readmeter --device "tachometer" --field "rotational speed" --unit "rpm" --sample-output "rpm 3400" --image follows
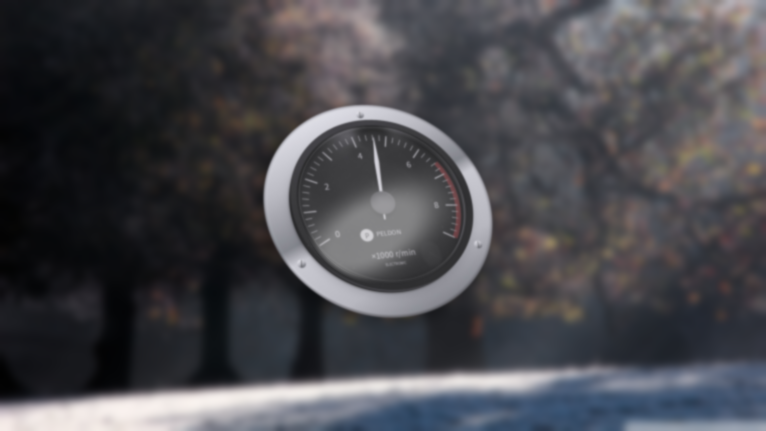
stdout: rpm 4600
